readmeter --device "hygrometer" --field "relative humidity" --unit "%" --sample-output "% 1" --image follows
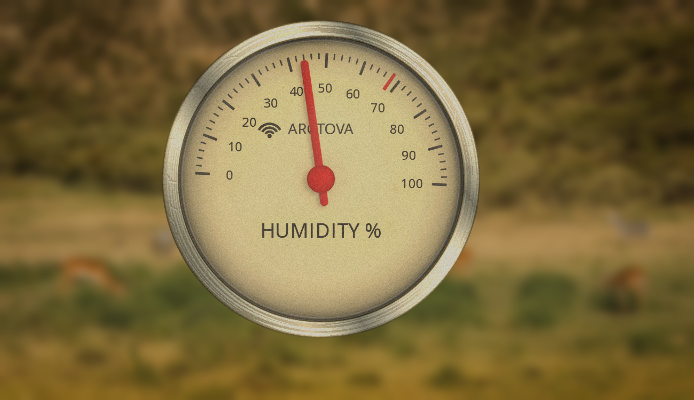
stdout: % 44
